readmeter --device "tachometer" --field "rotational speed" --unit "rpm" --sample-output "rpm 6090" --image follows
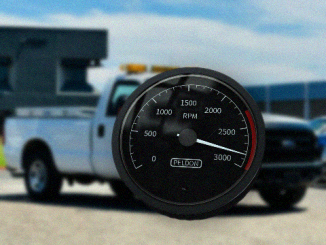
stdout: rpm 2850
